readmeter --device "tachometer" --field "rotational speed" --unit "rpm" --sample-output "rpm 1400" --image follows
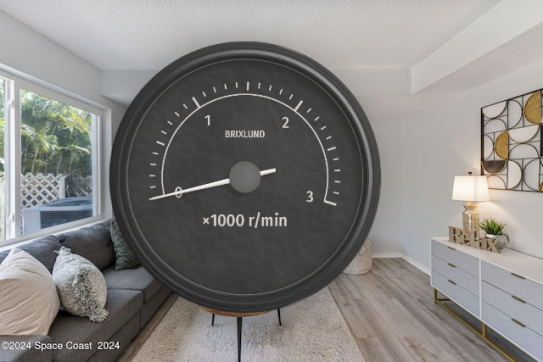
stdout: rpm 0
